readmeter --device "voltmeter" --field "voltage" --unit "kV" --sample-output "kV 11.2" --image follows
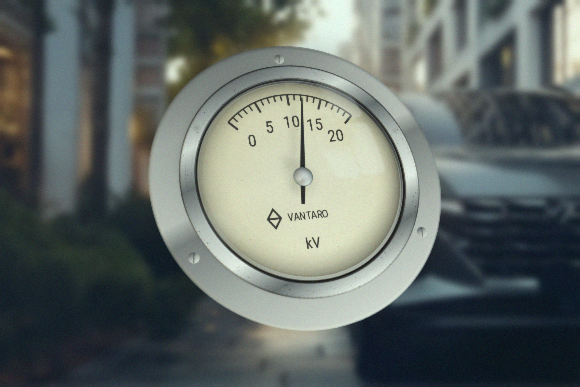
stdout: kV 12
